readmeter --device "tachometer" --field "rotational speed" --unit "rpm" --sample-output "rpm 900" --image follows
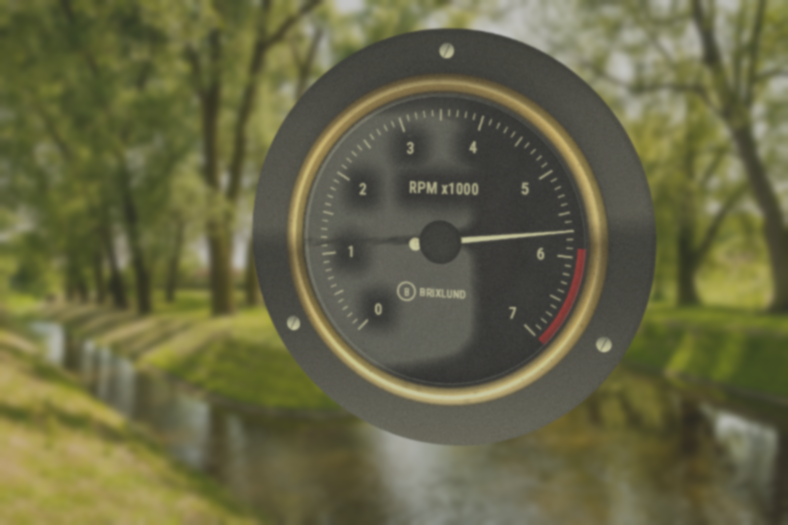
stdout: rpm 5700
